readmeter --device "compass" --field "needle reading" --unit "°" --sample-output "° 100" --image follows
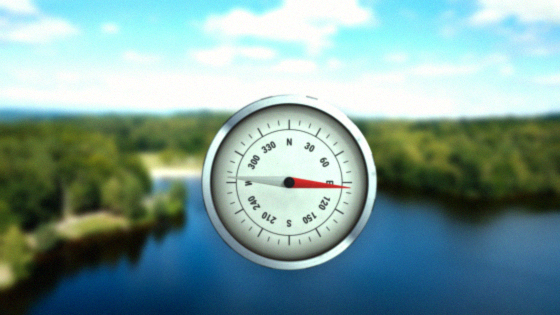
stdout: ° 95
